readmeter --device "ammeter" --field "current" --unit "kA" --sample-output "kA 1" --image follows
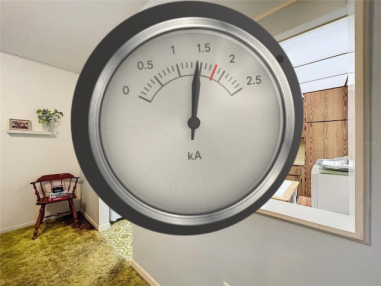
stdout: kA 1.4
